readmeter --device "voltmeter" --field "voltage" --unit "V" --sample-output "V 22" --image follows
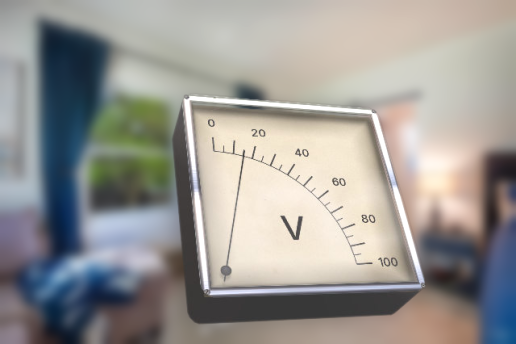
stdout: V 15
